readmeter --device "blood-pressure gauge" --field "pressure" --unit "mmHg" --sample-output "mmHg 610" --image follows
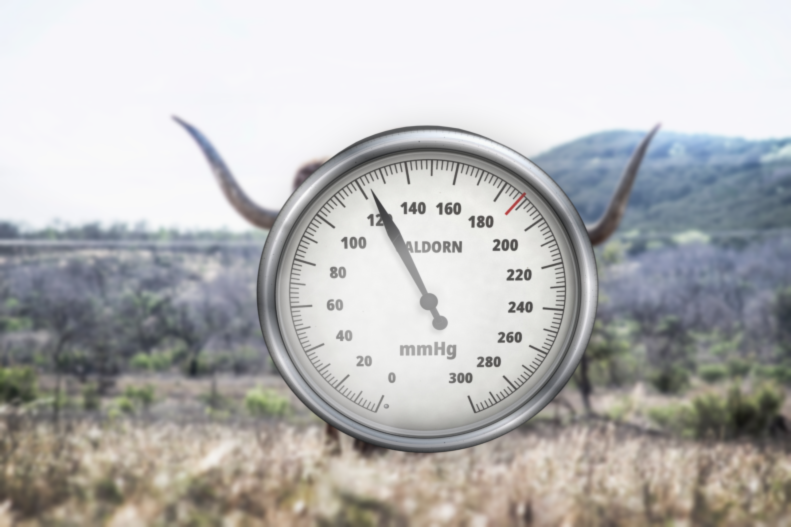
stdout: mmHg 124
